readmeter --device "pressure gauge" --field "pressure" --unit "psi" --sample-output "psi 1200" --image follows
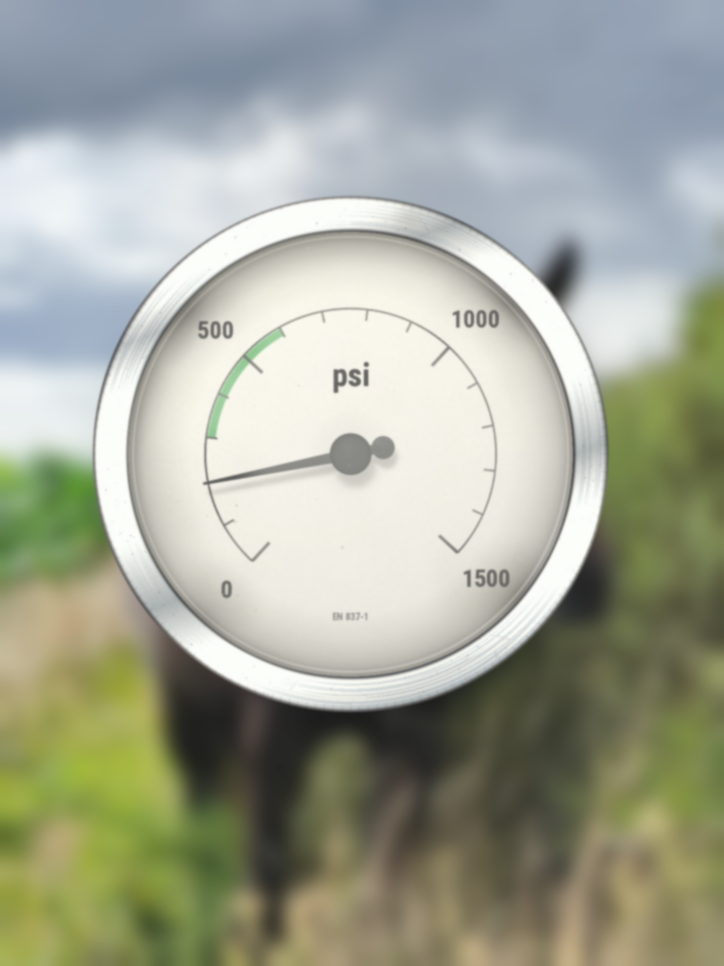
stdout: psi 200
